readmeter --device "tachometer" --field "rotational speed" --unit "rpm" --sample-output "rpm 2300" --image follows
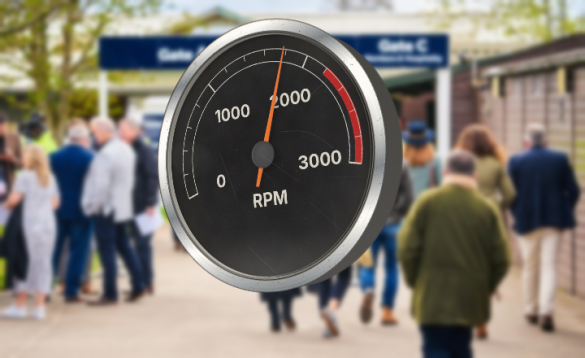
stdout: rpm 1800
